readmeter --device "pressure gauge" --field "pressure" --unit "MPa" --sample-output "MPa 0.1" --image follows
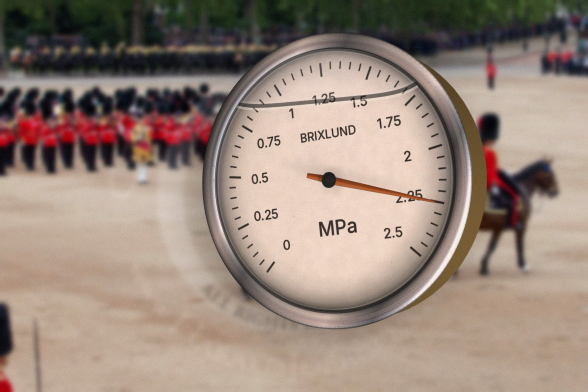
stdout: MPa 2.25
